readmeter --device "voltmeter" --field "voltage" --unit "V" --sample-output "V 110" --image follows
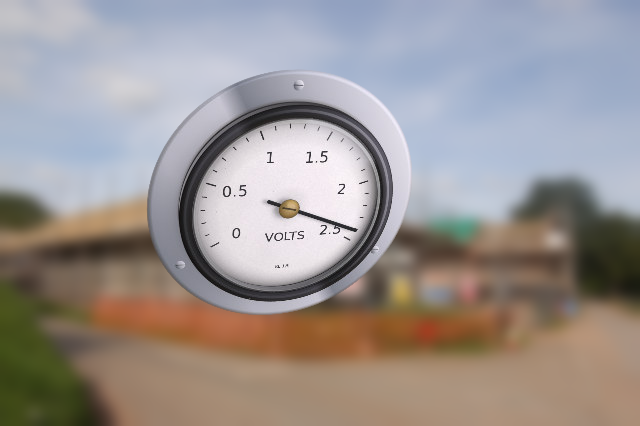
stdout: V 2.4
